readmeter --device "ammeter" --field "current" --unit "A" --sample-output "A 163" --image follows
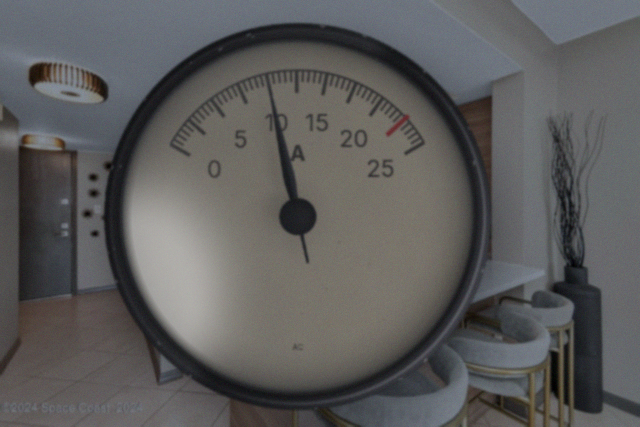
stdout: A 10
